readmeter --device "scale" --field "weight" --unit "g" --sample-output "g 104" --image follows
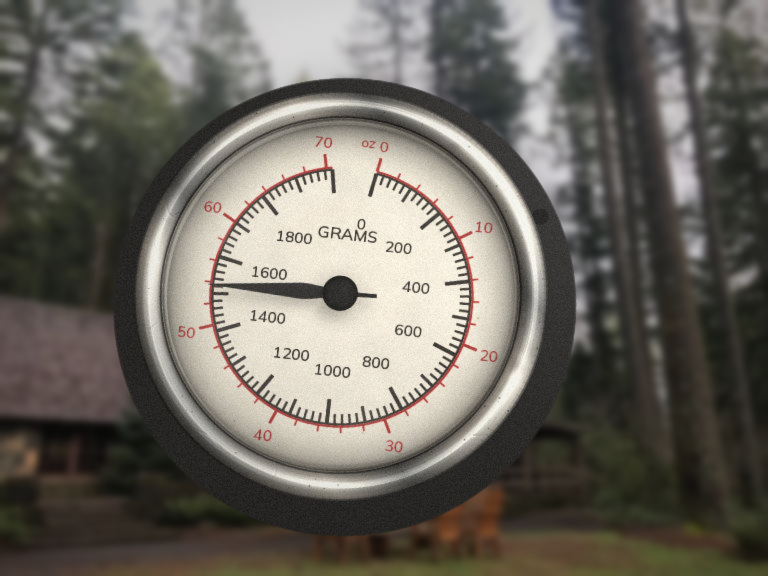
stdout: g 1520
